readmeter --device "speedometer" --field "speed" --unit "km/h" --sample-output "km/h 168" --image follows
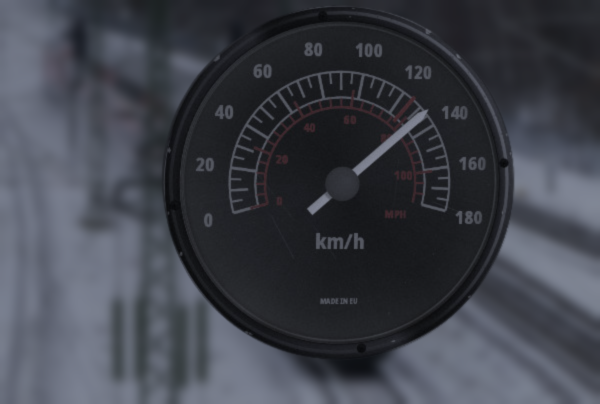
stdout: km/h 132.5
